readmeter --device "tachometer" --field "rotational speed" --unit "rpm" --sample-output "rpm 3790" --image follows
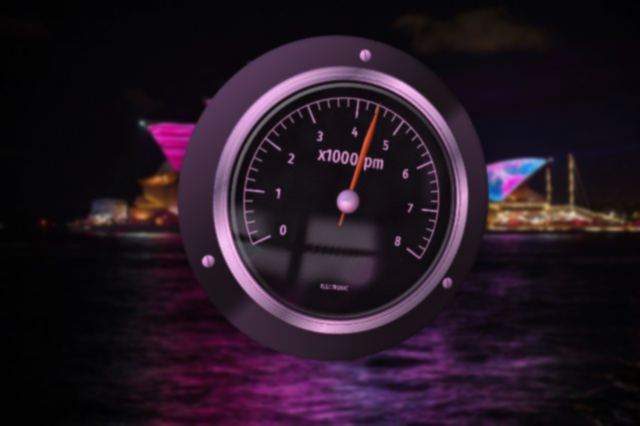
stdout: rpm 4400
